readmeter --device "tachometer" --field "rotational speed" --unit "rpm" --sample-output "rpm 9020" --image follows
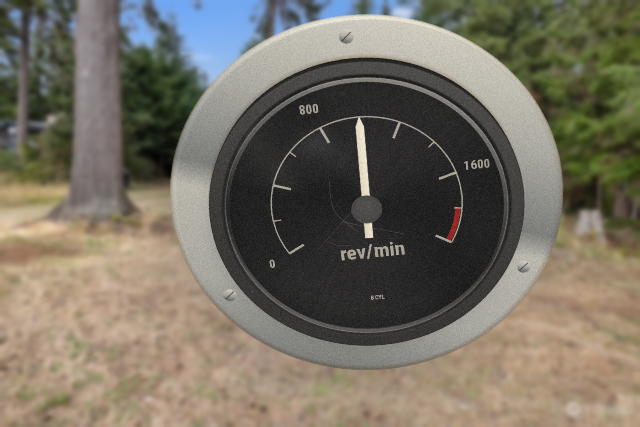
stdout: rpm 1000
